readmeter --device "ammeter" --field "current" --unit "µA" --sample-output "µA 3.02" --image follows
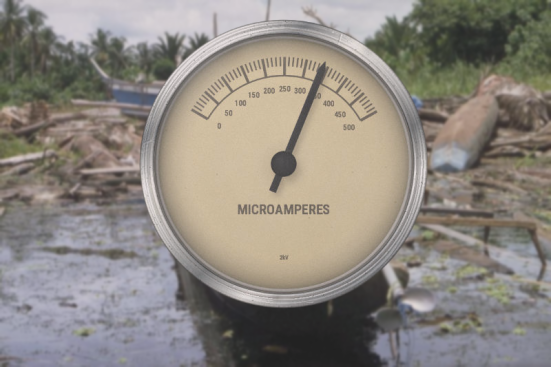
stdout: µA 340
